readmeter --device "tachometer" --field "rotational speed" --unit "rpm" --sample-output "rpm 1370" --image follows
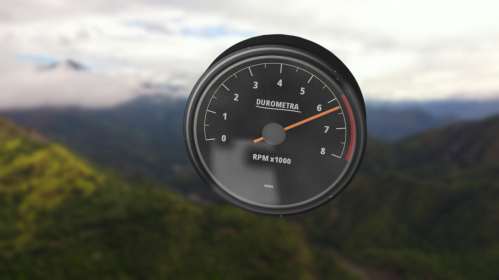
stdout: rpm 6250
